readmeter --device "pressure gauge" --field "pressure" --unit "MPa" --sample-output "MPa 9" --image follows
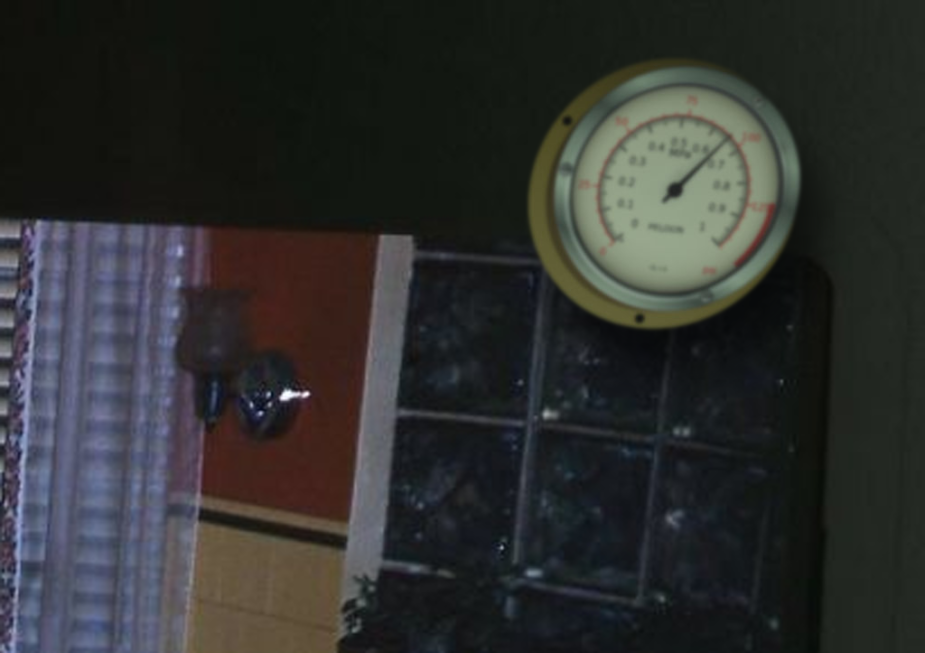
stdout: MPa 0.65
